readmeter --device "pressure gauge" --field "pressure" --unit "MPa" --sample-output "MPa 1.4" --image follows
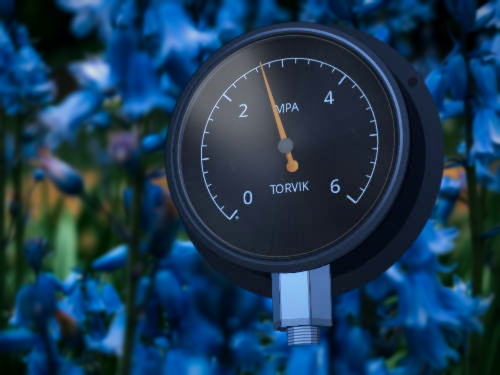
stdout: MPa 2.7
